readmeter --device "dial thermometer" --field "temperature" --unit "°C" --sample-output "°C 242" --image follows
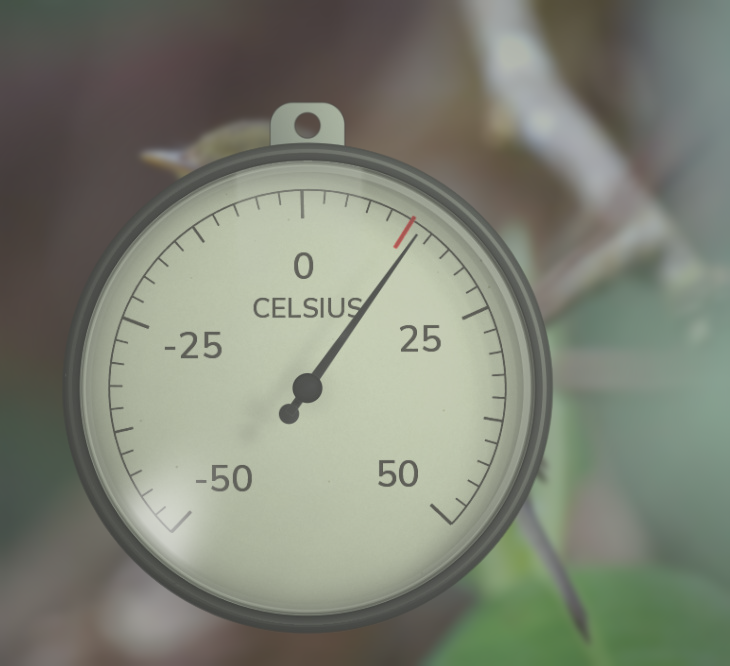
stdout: °C 13.75
